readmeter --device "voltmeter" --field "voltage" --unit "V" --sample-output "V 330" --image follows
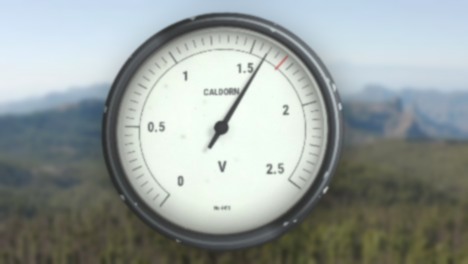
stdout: V 1.6
